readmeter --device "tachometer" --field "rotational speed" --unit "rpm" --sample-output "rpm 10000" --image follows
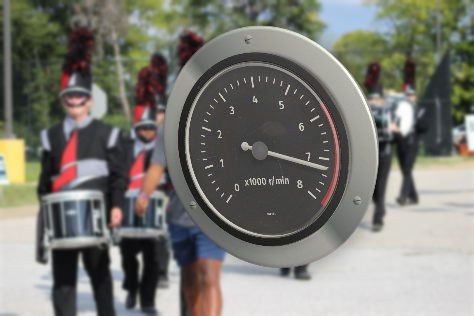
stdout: rpm 7200
